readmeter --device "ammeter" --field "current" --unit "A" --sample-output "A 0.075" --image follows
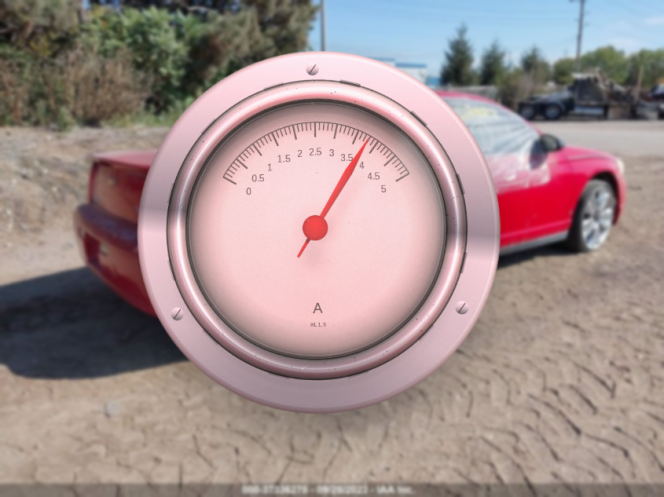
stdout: A 3.8
